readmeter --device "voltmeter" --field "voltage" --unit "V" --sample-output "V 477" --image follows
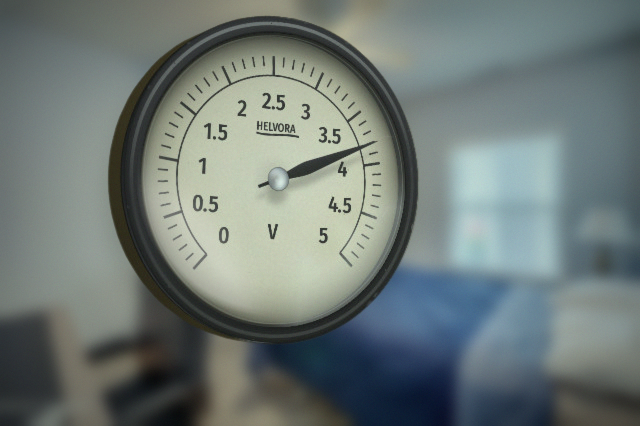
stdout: V 3.8
